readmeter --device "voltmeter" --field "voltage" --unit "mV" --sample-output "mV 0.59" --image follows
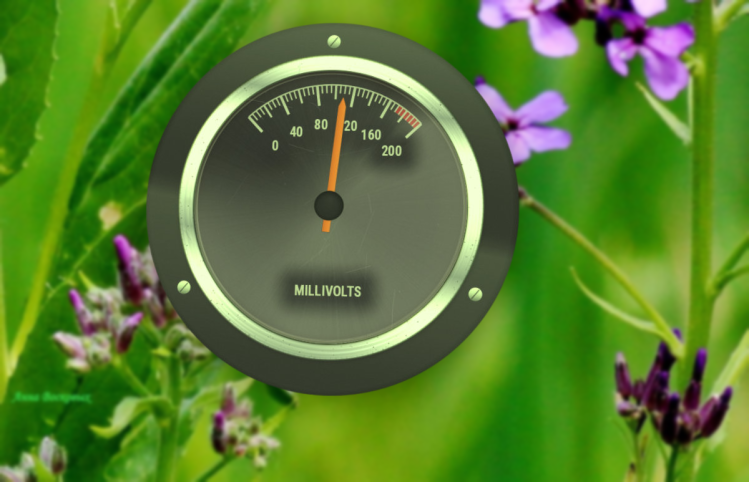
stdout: mV 110
